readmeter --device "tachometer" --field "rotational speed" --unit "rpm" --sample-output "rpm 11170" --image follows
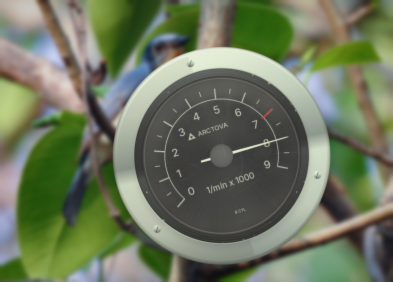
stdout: rpm 8000
